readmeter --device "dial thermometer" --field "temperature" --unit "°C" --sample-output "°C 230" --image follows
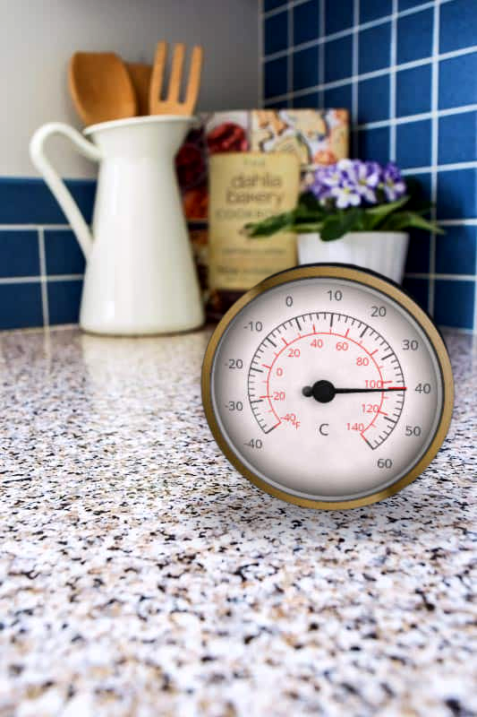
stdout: °C 40
